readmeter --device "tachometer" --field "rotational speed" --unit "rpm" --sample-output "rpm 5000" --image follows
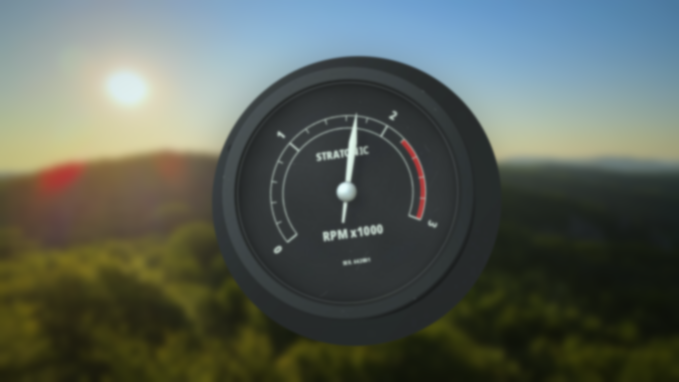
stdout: rpm 1700
